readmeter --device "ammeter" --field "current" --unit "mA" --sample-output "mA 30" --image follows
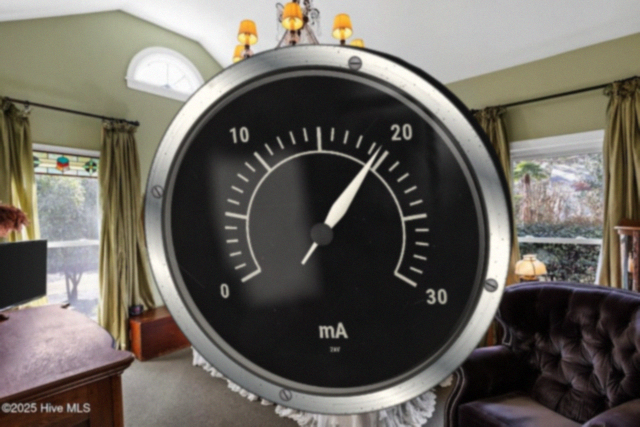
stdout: mA 19.5
